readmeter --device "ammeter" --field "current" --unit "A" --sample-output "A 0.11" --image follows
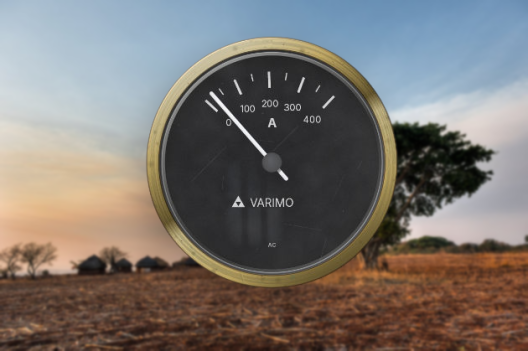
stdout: A 25
